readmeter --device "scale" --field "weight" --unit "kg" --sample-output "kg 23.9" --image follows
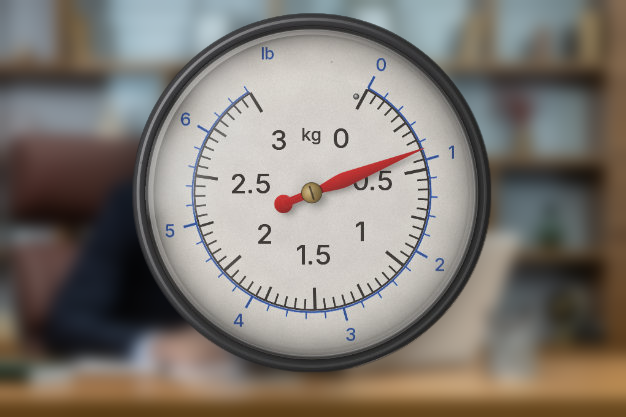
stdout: kg 0.4
